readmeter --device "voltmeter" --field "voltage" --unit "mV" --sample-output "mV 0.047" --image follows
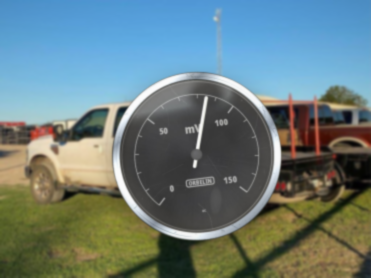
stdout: mV 85
